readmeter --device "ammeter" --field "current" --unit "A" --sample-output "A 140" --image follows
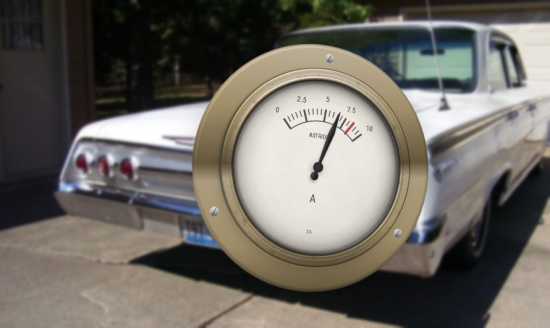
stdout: A 6.5
